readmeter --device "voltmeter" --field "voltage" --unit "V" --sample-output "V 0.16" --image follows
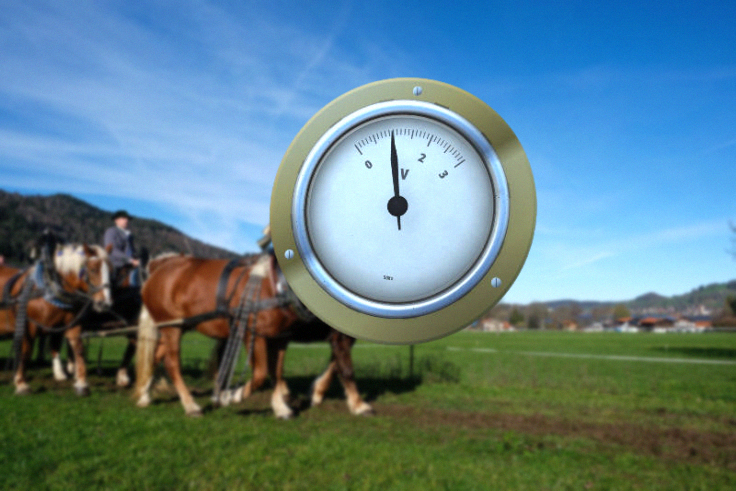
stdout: V 1
